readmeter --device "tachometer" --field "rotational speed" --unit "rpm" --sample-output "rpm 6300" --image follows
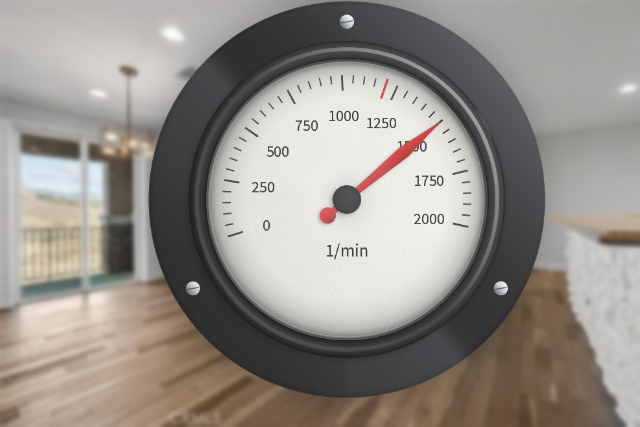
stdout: rpm 1500
